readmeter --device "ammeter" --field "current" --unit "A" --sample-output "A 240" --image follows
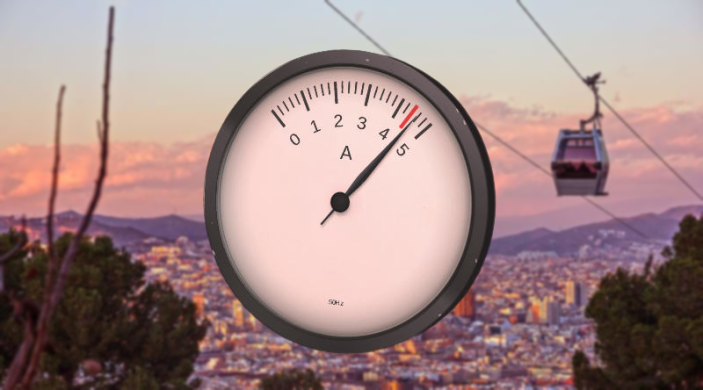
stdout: A 4.6
